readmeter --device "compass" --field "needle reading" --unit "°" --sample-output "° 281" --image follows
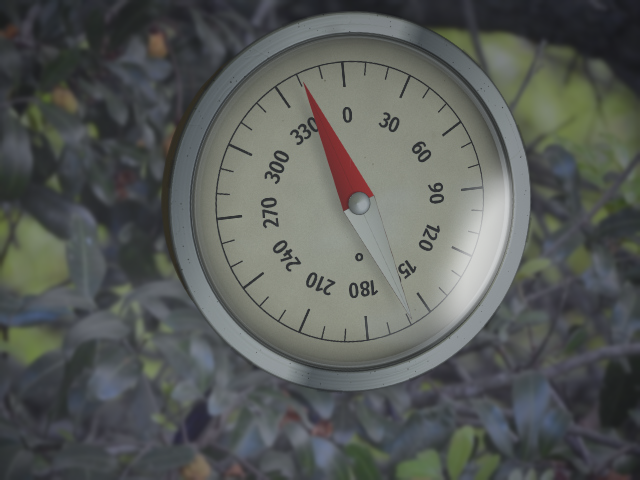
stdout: ° 340
